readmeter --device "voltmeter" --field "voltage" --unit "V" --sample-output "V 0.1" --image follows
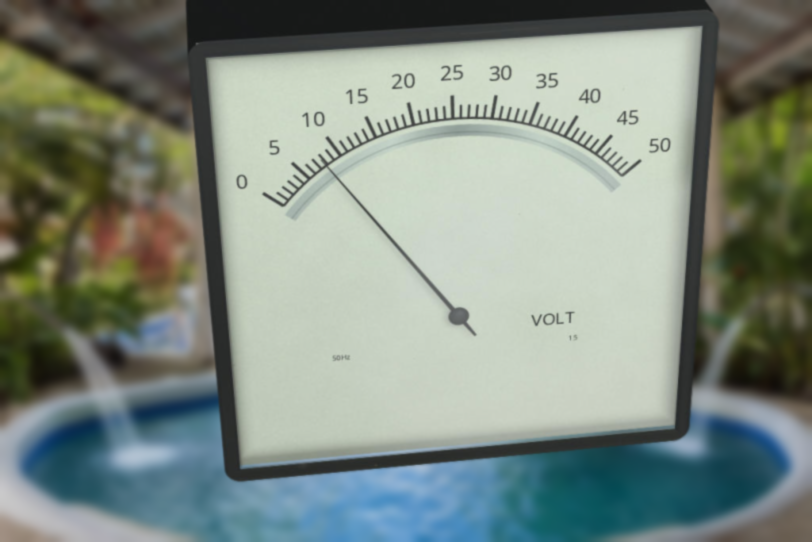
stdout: V 8
